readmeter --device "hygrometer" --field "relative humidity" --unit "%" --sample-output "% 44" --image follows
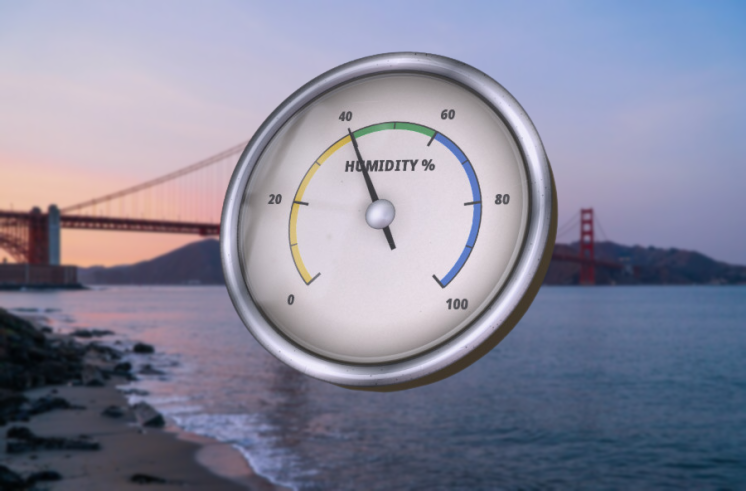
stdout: % 40
